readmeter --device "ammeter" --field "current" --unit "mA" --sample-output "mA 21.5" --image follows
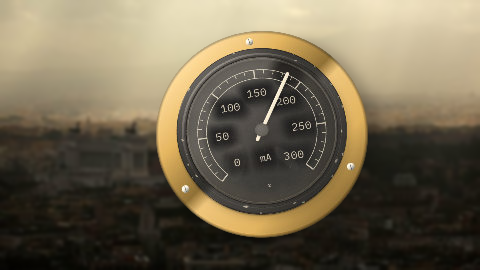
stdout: mA 185
